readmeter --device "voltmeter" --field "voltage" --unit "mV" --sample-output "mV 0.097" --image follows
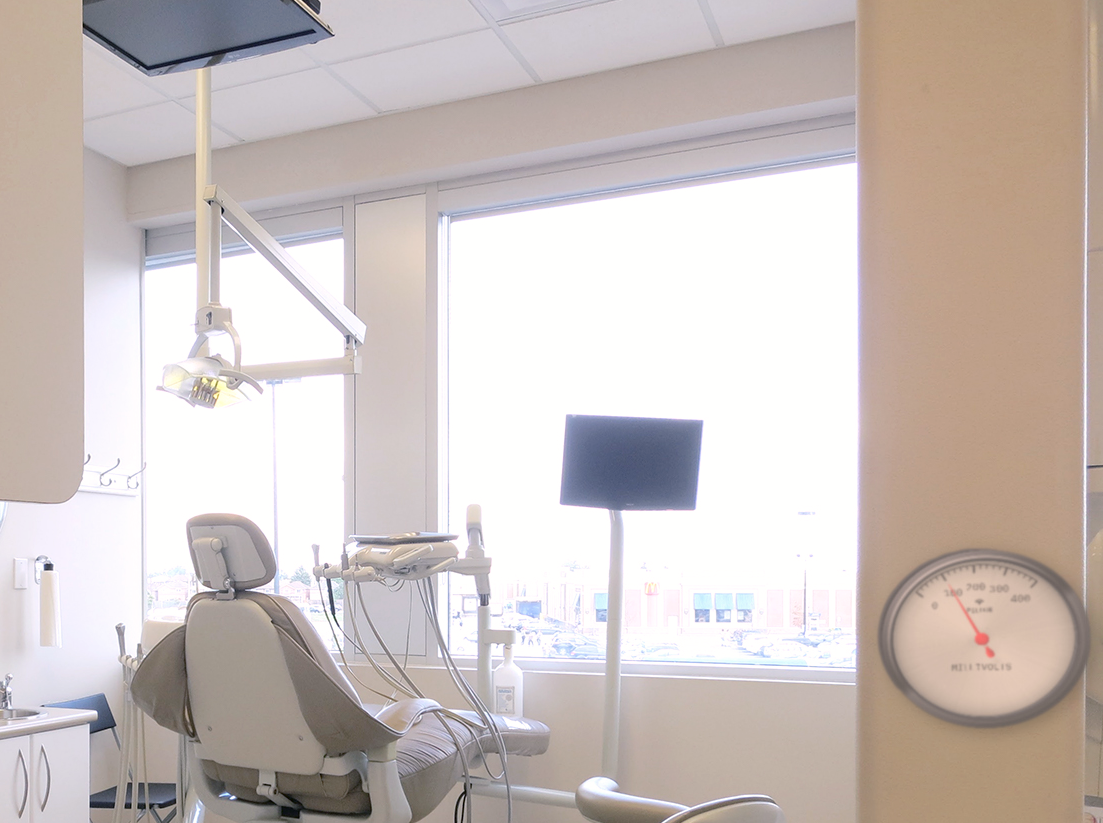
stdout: mV 100
